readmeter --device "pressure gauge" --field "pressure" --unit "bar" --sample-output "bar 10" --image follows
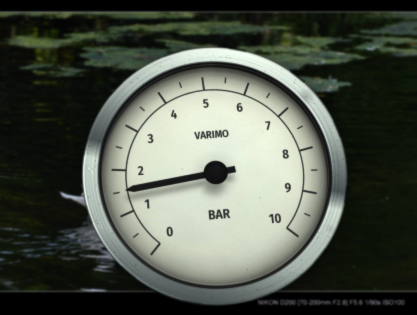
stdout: bar 1.5
